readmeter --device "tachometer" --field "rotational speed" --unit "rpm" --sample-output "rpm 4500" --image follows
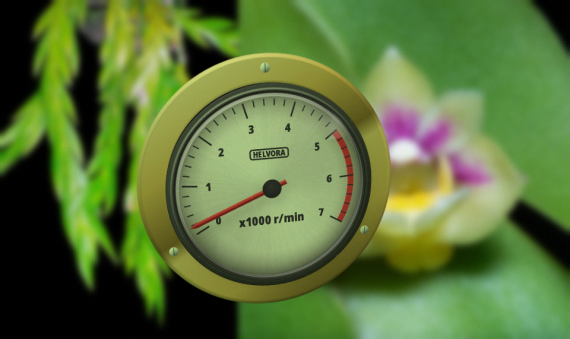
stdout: rpm 200
